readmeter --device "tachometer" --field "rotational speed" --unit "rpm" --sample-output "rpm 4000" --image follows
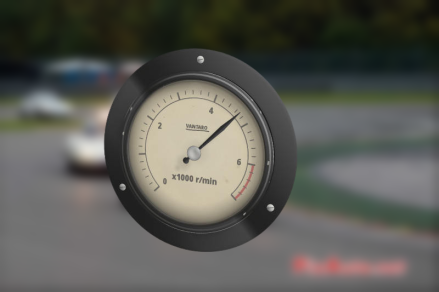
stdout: rpm 4700
